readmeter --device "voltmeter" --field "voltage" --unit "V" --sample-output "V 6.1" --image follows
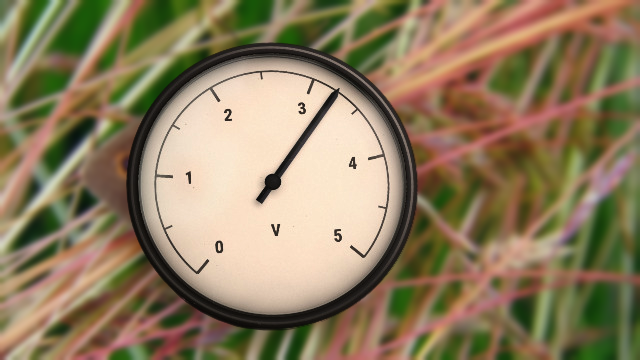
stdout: V 3.25
